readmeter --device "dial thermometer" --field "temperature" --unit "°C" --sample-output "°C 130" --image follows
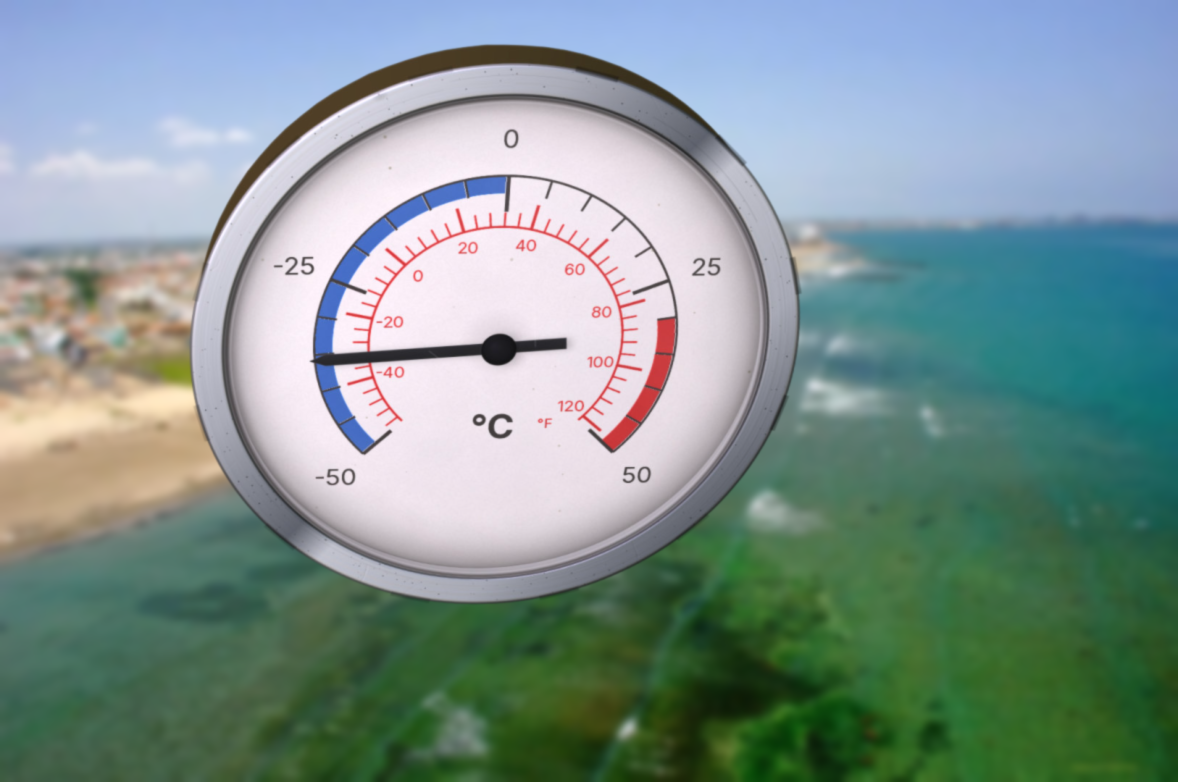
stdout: °C -35
